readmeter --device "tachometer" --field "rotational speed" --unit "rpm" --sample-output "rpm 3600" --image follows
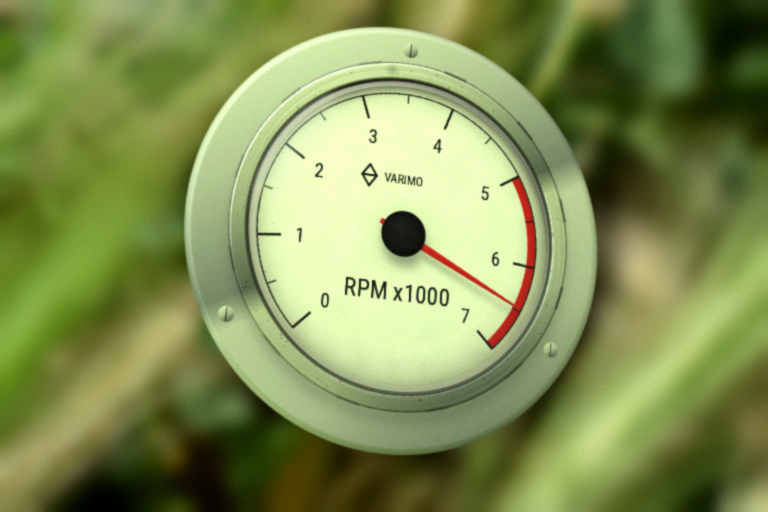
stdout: rpm 6500
